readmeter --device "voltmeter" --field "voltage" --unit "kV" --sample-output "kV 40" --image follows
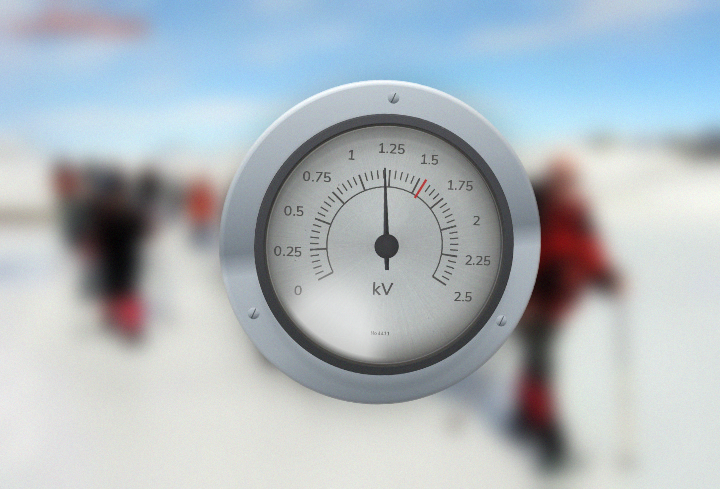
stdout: kV 1.2
